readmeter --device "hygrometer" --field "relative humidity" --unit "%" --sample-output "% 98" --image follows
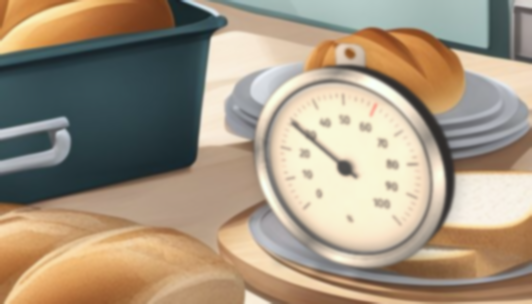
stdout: % 30
